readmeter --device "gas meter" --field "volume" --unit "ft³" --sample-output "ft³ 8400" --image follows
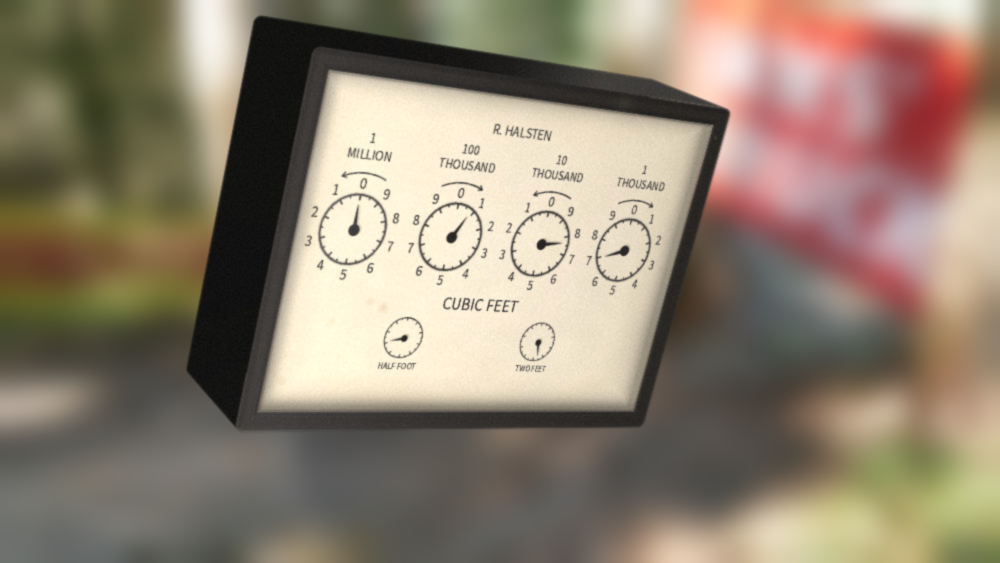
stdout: ft³ 7700
